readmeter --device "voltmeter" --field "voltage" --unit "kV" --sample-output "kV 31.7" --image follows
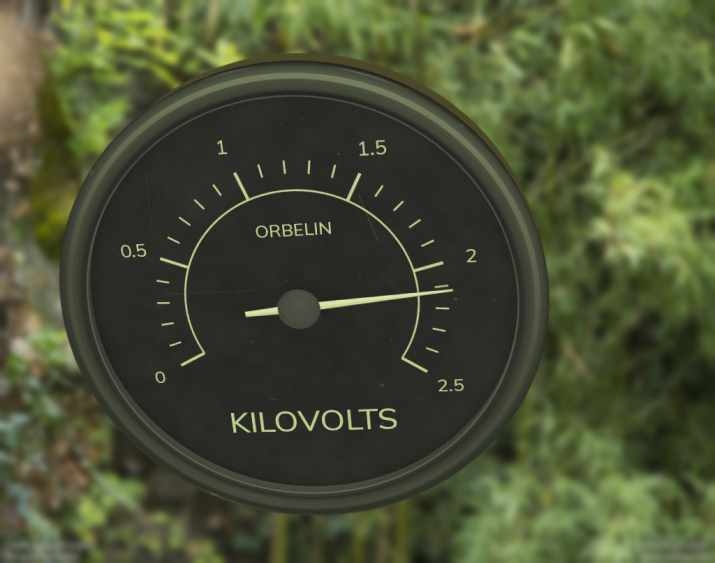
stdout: kV 2.1
